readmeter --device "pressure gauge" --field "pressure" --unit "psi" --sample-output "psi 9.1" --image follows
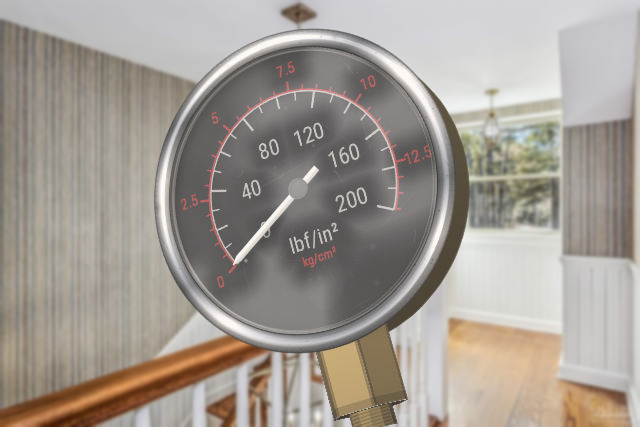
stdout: psi 0
